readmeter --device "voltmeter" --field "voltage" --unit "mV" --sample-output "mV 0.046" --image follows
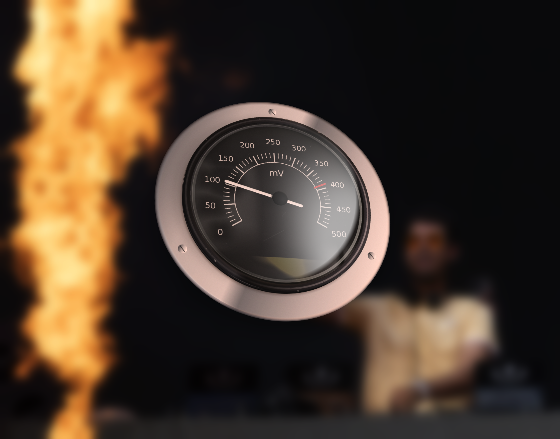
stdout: mV 100
